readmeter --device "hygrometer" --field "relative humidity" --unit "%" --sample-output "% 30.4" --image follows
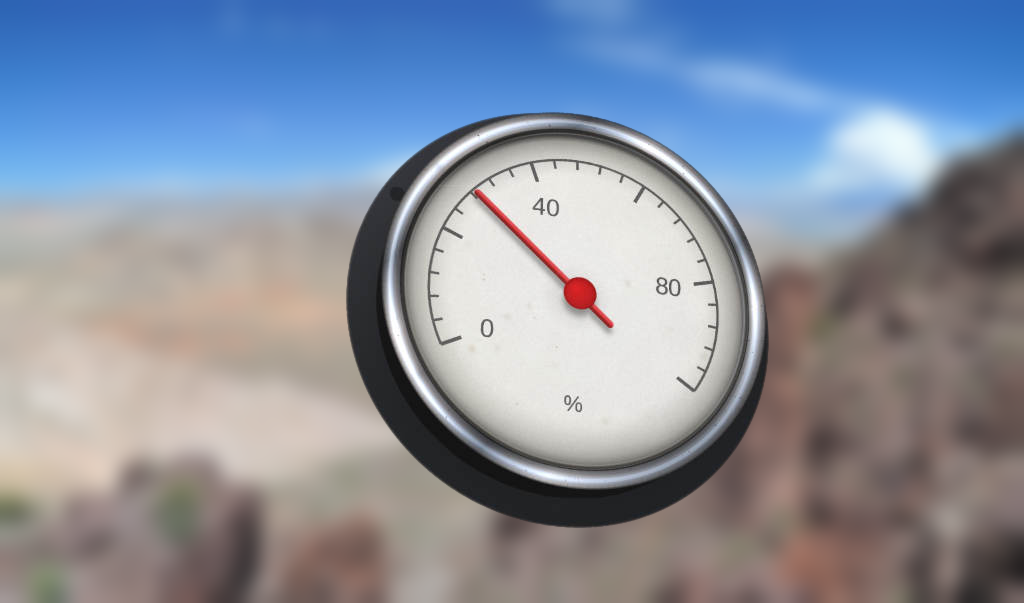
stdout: % 28
